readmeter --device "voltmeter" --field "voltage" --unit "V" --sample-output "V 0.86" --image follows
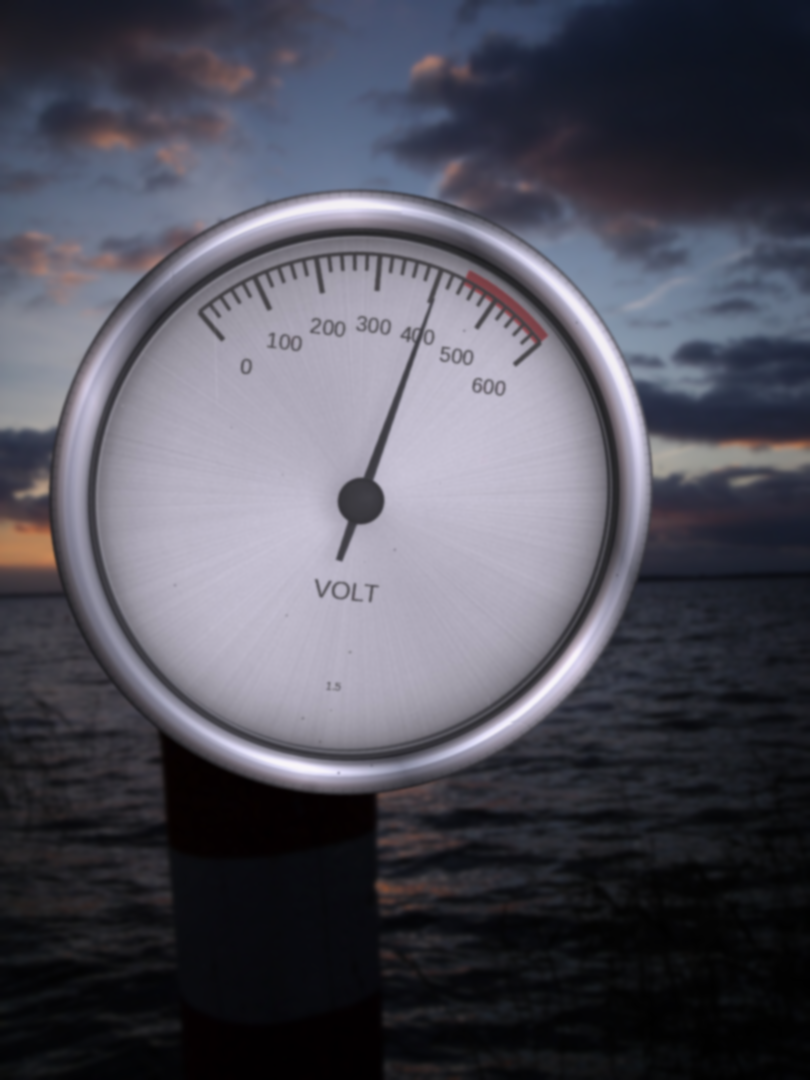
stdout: V 400
